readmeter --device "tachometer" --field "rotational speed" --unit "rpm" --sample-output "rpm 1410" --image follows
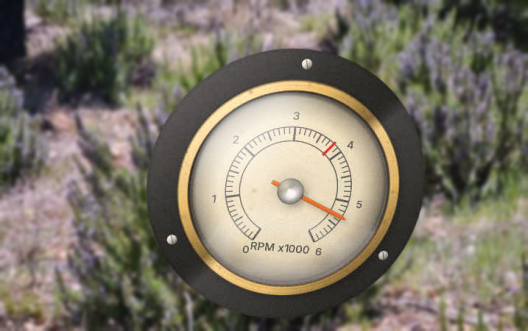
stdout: rpm 5300
